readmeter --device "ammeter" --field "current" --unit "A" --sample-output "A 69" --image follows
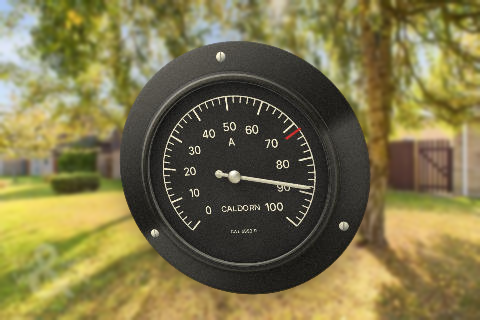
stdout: A 88
